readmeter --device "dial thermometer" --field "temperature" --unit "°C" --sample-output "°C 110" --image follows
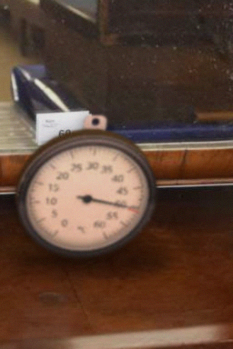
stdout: °C 50
